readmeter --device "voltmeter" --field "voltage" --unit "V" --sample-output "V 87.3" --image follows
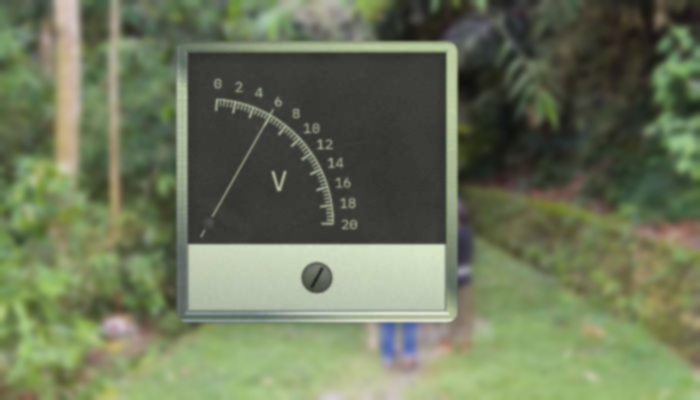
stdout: V 6
